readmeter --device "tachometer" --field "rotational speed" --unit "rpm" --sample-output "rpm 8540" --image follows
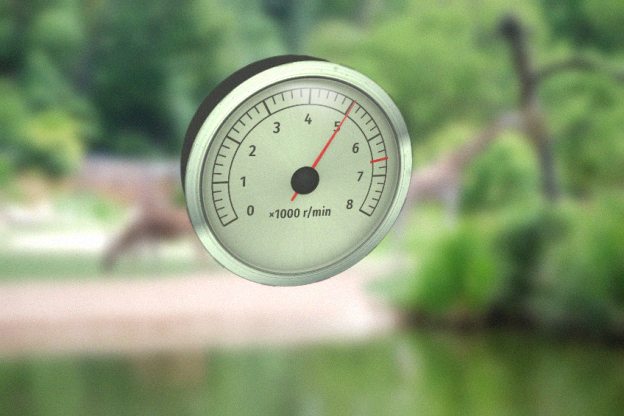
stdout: rpm 5000
